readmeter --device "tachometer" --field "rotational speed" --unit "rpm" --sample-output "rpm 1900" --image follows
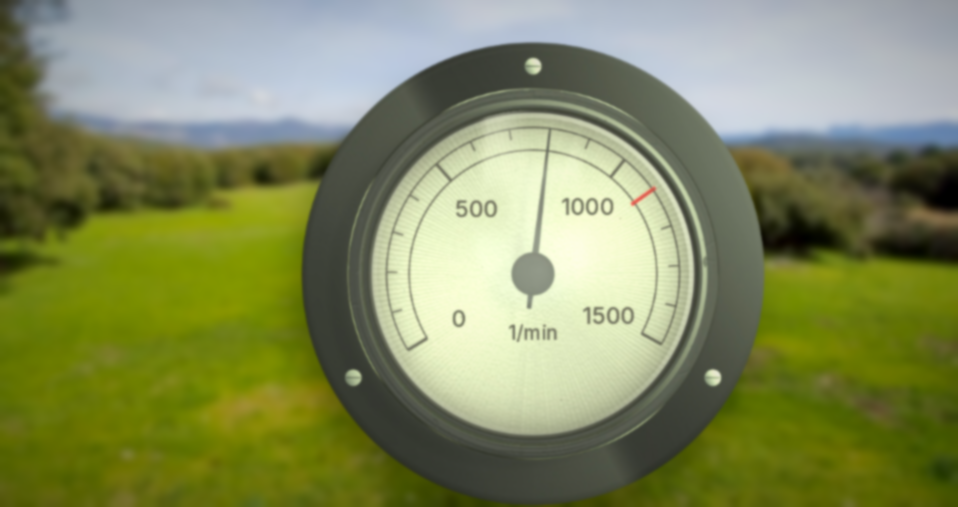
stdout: rpm 800
